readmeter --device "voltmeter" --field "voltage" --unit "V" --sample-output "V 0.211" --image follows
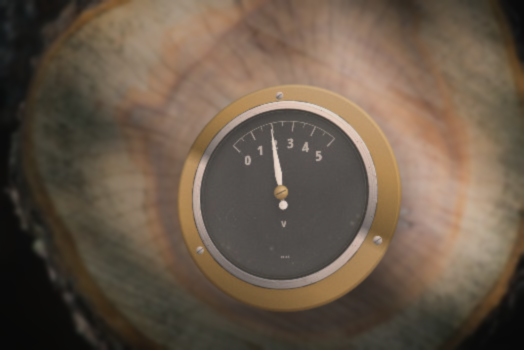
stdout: V 2
